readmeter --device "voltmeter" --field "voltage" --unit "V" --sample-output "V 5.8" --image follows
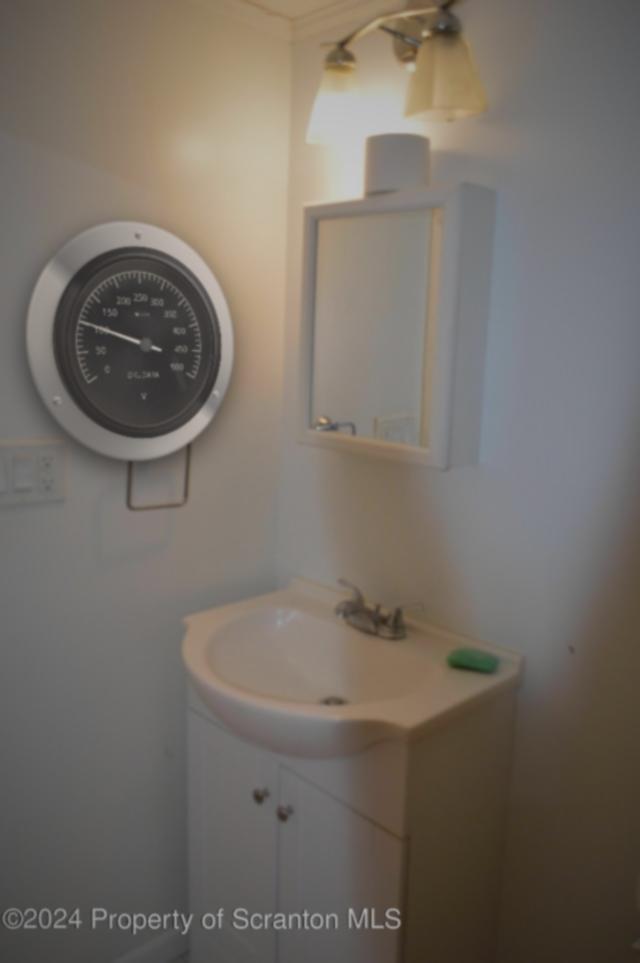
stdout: V 100
